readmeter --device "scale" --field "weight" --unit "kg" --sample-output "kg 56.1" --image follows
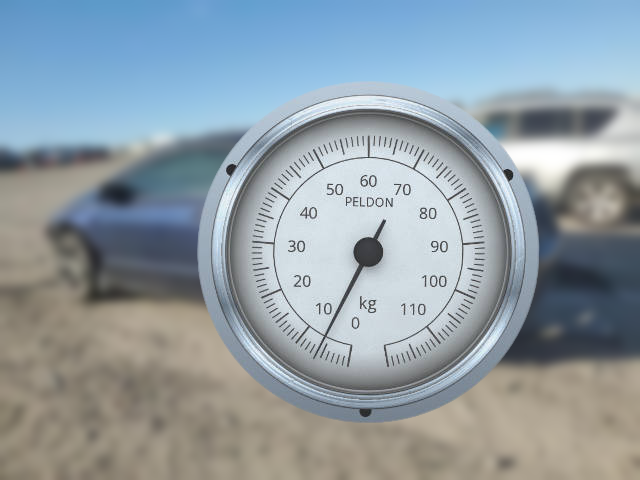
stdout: kg 6
